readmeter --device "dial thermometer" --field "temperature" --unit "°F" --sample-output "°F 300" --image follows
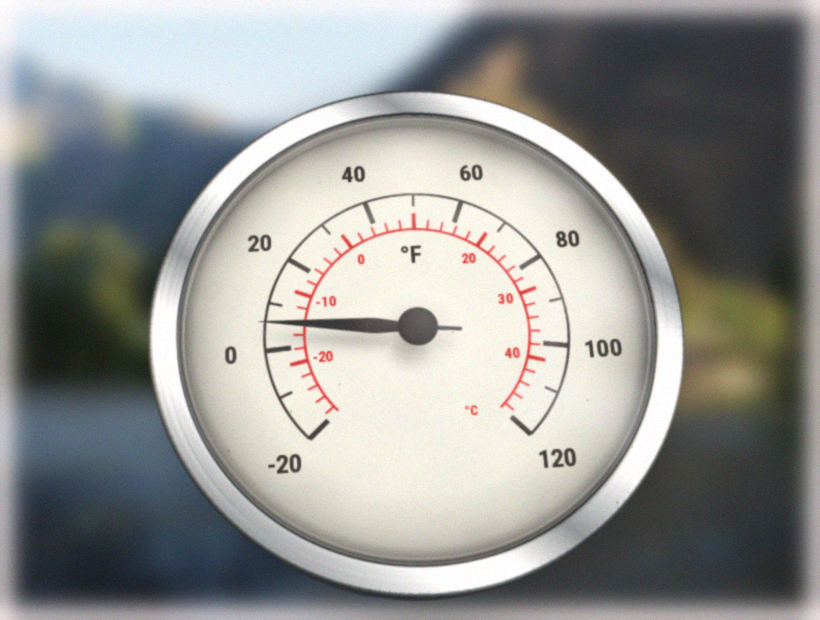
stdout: °F 5
